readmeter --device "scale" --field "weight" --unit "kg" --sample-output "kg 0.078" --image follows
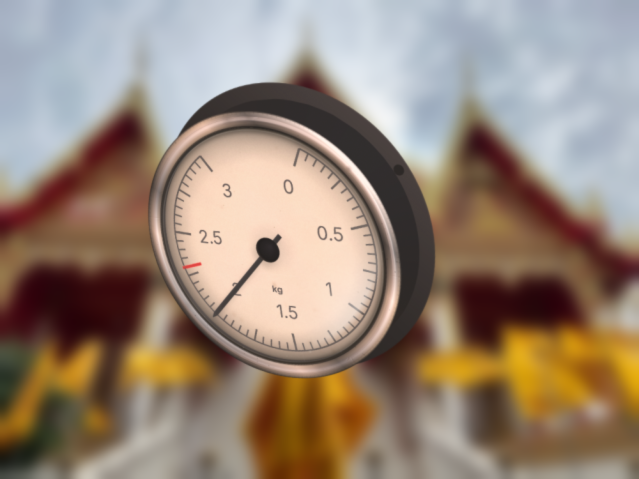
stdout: kg 2
